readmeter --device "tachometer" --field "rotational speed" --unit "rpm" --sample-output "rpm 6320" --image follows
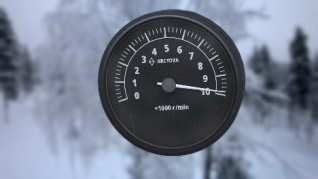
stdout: rpm 9800
